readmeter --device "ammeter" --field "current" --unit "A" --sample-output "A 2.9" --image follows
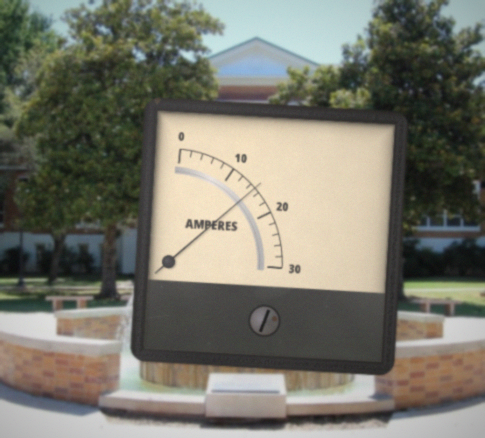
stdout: A 15
